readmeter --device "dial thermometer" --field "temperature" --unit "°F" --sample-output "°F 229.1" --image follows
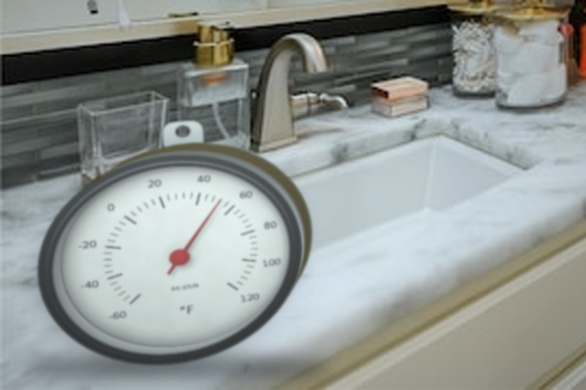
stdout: °F 52
